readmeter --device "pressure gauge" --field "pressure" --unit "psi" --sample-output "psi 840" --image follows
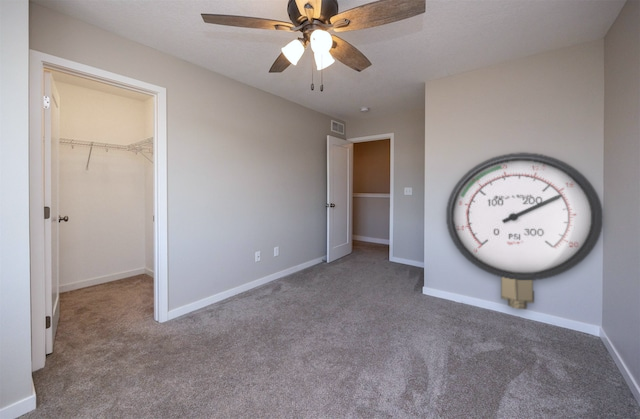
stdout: psi 220
